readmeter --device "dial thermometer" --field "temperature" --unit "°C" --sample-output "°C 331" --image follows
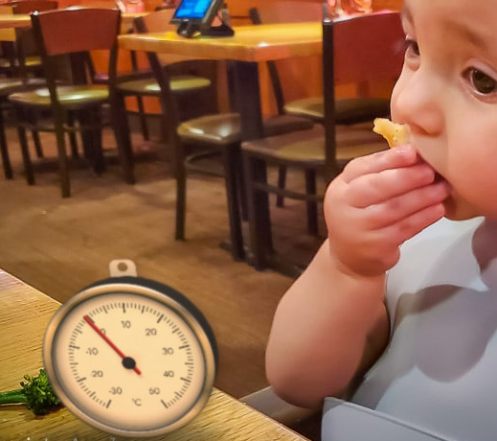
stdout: °C 0
